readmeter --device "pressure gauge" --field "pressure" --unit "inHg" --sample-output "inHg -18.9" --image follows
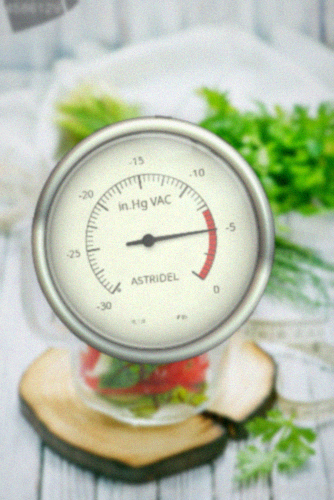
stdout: inHg -5
